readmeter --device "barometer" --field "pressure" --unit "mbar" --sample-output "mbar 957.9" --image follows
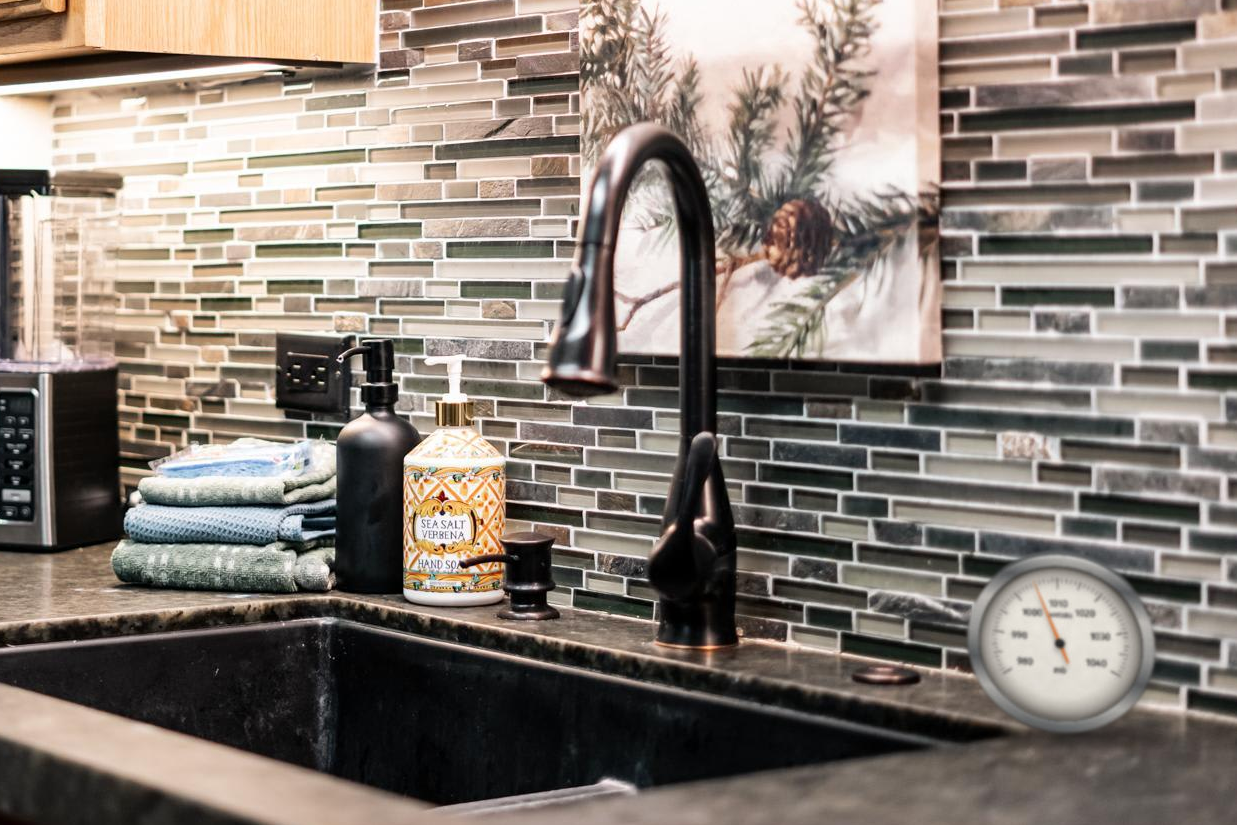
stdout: mbar 1005
